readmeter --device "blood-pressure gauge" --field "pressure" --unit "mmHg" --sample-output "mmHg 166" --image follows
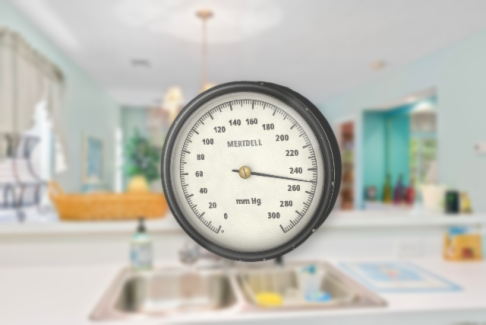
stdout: mmHg 250
